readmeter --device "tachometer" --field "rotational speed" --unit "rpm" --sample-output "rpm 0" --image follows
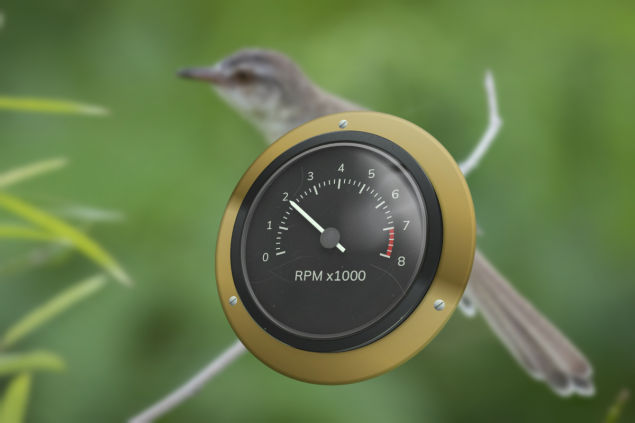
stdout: rpm 2000
